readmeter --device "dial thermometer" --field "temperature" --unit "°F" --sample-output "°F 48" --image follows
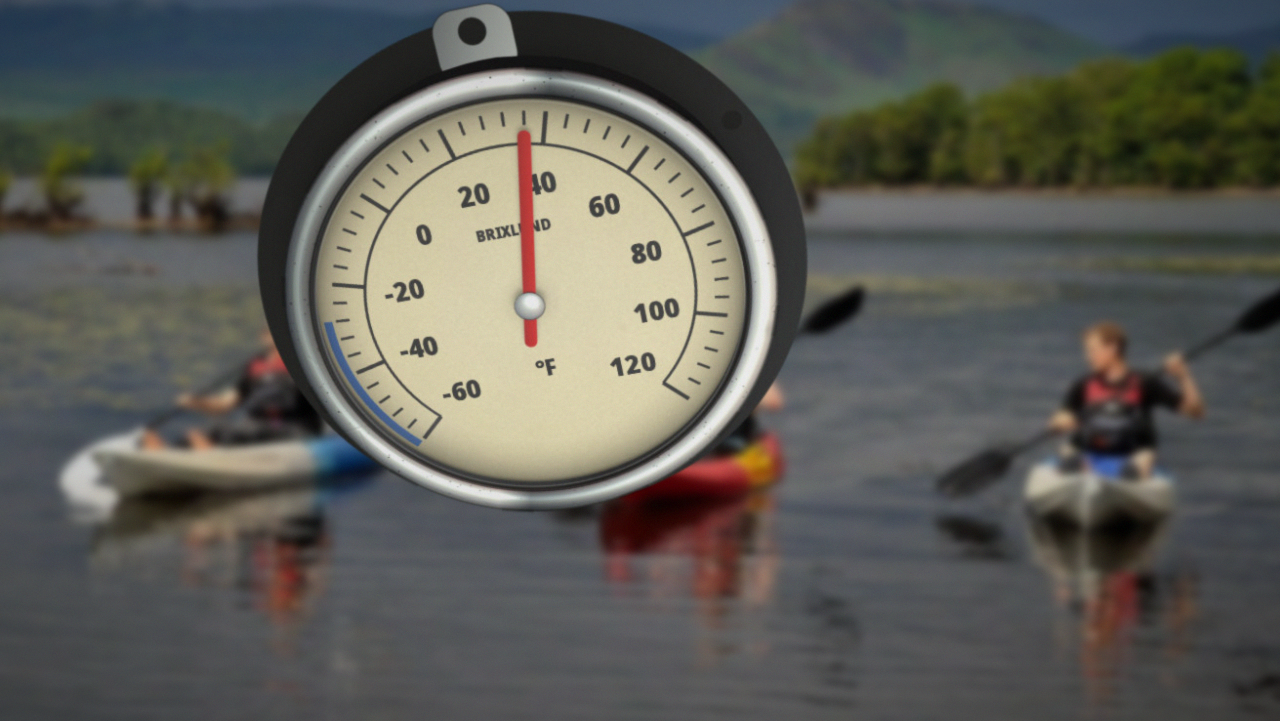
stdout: °F 36
